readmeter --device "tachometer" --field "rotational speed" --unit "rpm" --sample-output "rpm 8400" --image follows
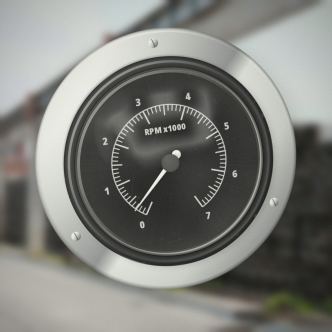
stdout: rpm 300
